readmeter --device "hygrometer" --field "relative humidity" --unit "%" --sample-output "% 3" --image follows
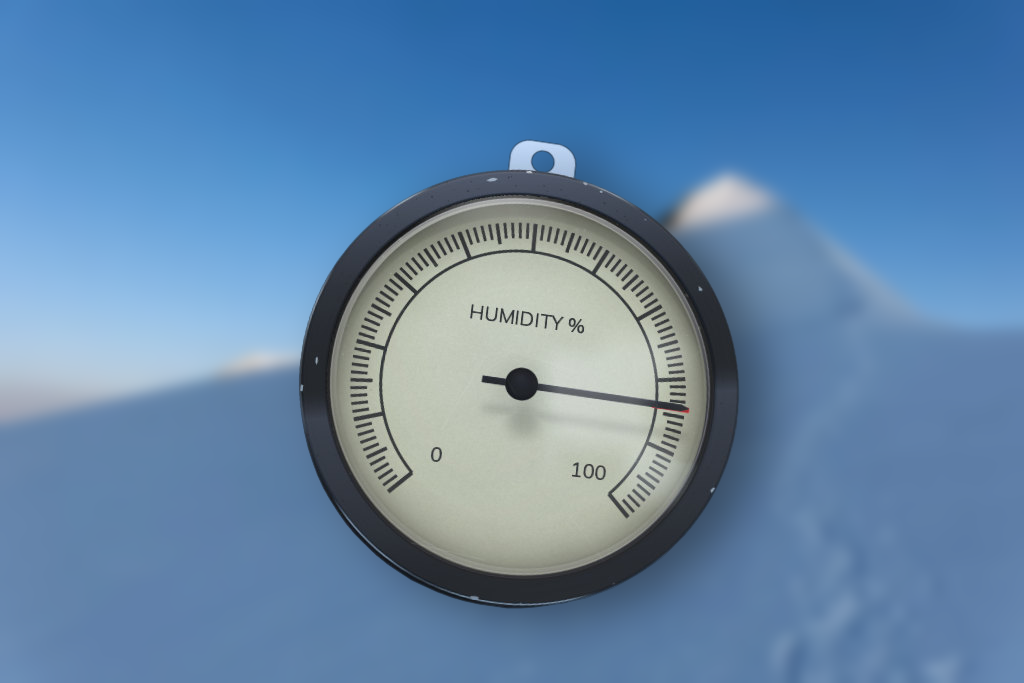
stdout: % 84
